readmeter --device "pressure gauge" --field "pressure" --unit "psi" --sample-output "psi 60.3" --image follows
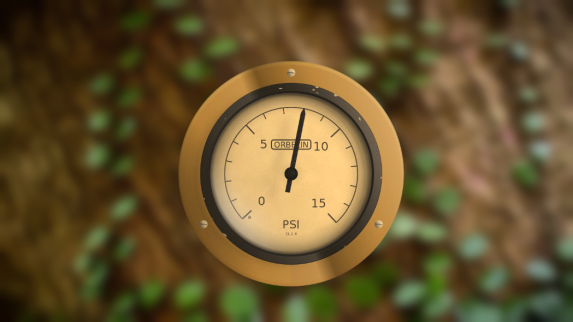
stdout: psi 8
